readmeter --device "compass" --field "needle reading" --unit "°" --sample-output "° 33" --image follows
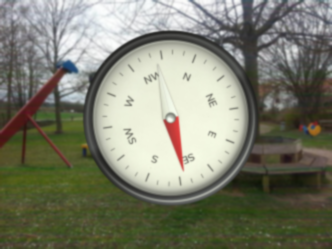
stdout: ° 145
